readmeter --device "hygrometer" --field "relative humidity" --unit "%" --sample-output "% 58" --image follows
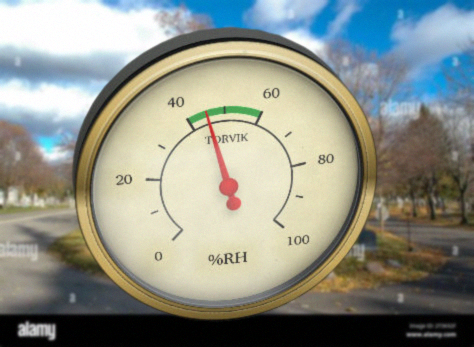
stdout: % 45
